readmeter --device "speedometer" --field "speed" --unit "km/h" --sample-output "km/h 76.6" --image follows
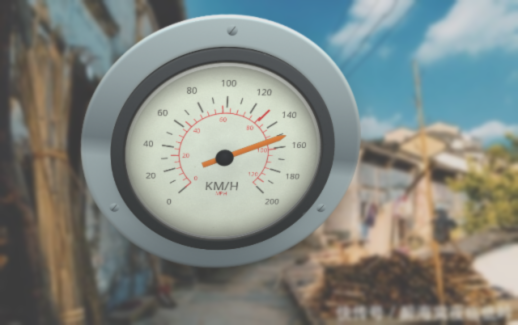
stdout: km/h 150
